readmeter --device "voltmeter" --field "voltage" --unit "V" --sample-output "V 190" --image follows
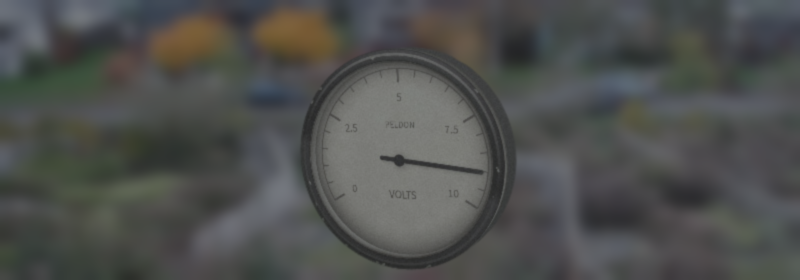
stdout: V 9
